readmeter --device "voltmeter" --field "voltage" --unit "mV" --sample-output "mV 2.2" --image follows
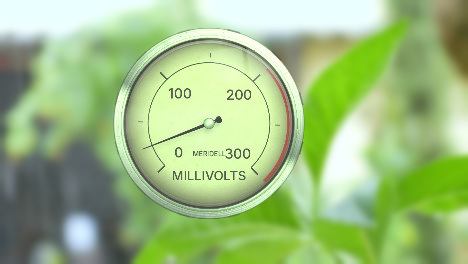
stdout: mV 25
